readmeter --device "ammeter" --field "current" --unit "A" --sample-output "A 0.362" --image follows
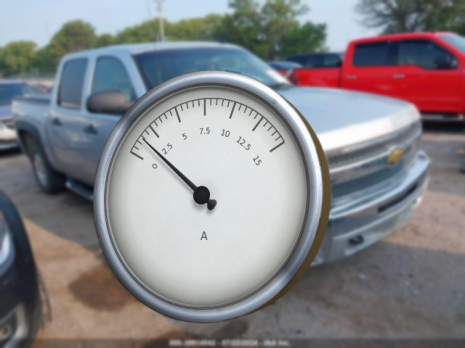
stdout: A 1.5
